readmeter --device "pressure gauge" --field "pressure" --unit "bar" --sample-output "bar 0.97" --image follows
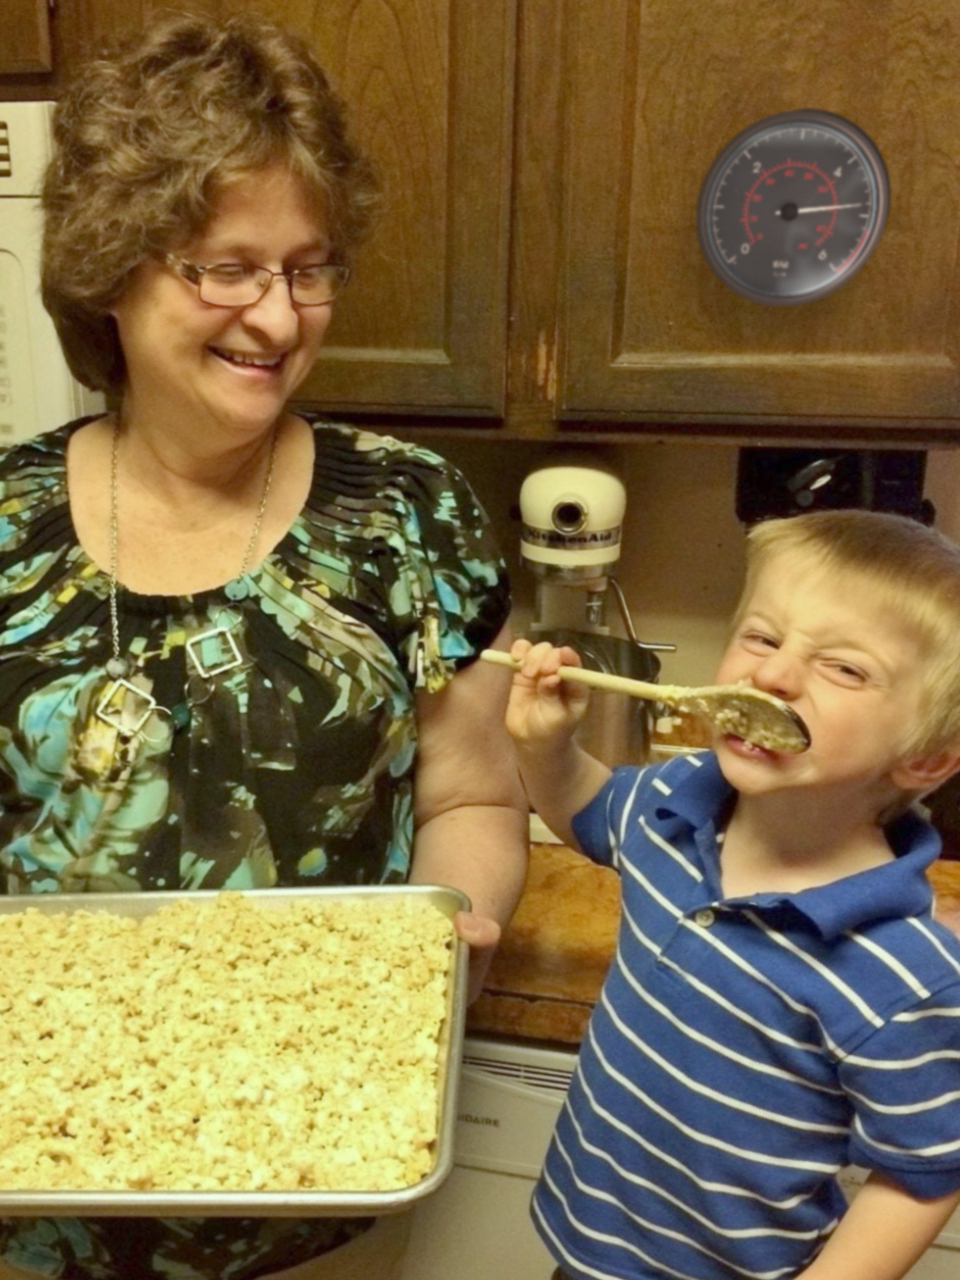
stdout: bar 4.8
